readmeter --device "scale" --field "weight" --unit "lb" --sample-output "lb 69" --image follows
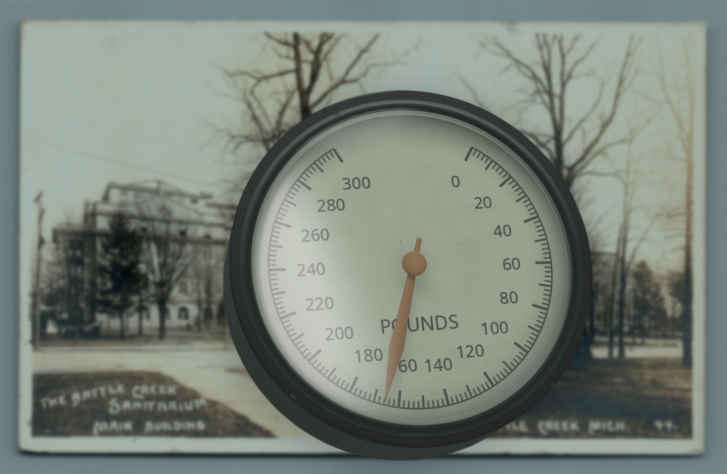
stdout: lb 166
